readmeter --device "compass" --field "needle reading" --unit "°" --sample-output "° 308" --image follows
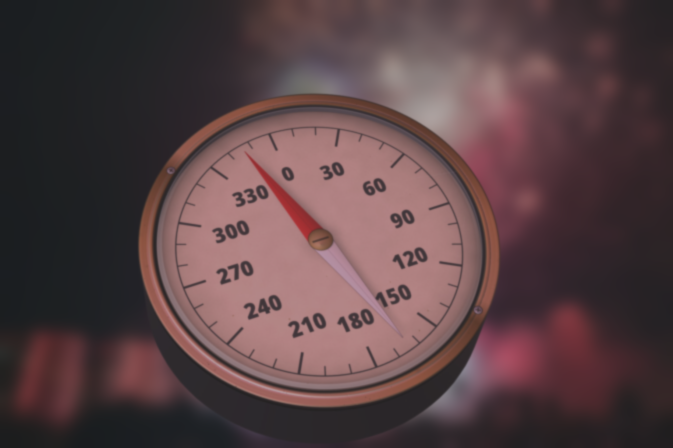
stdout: ° 345
